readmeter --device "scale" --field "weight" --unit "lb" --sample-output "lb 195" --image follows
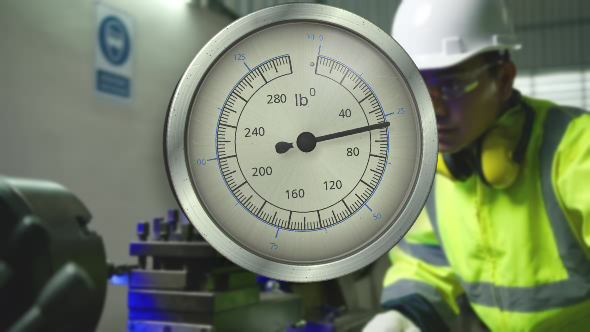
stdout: lb 60
